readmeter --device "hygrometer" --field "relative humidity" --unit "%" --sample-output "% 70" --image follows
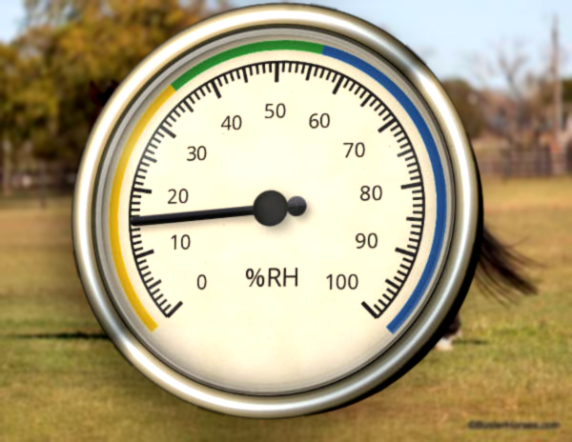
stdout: % 15
